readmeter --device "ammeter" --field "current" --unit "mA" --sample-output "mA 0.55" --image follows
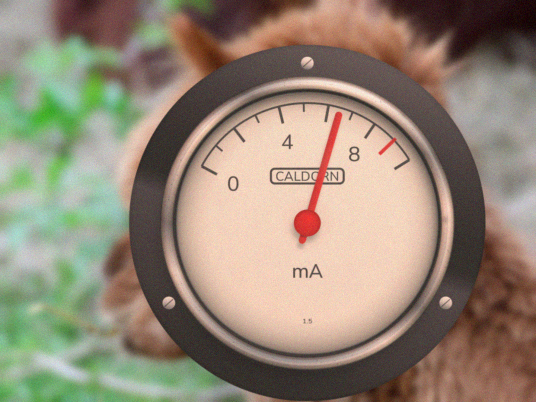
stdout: mA 6.5
